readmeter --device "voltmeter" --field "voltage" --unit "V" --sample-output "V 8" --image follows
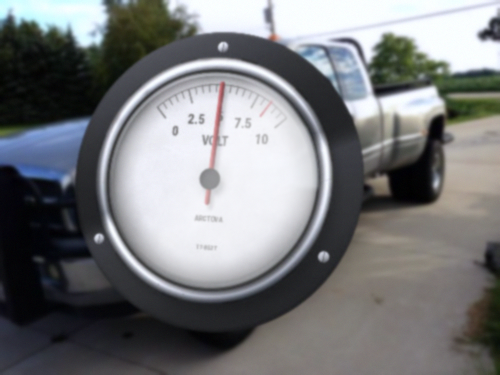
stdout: V 5
